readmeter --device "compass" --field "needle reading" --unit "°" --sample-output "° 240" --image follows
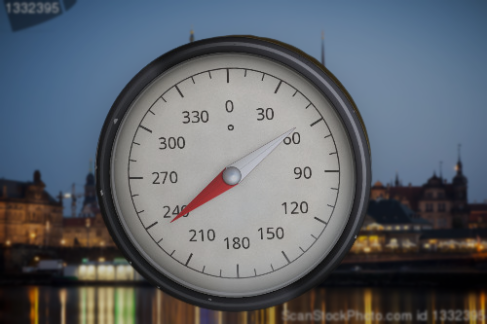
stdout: ° 235
